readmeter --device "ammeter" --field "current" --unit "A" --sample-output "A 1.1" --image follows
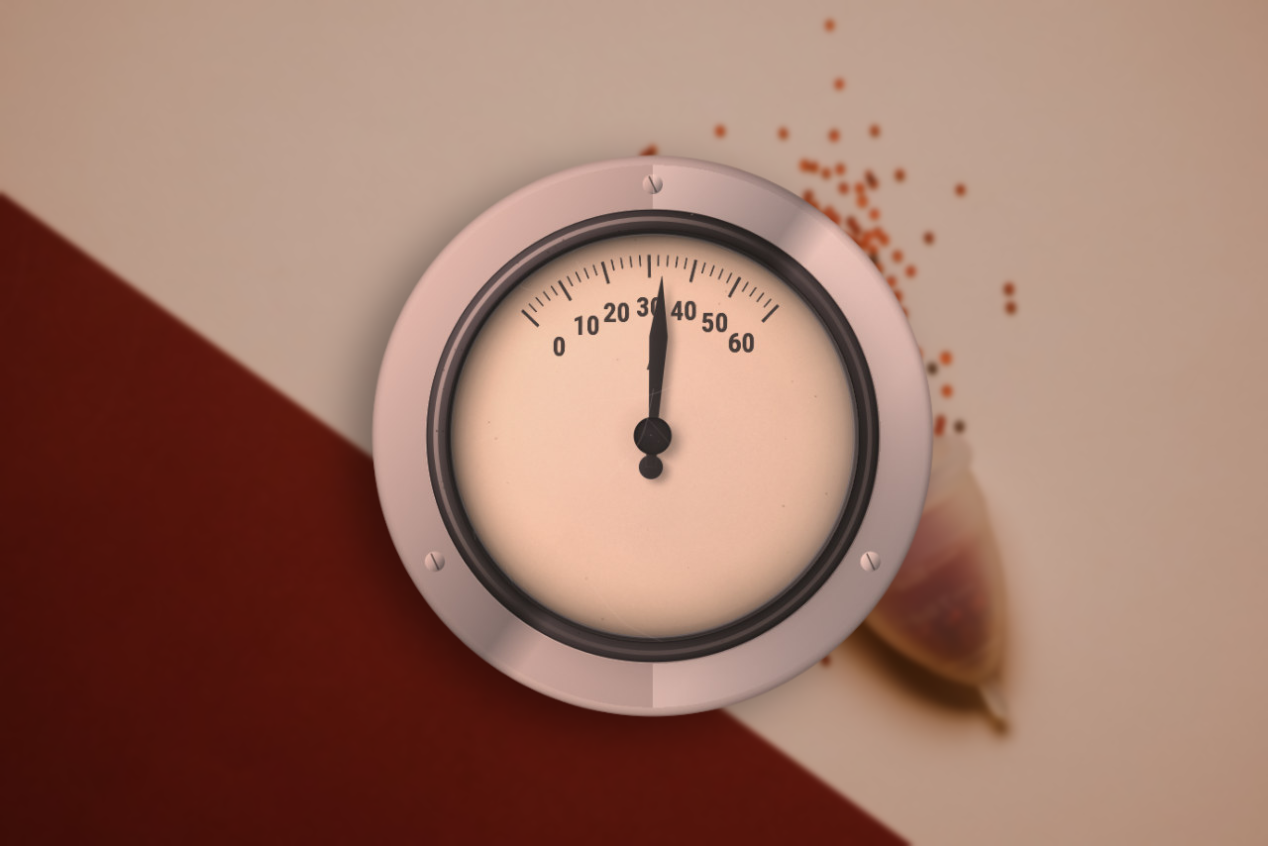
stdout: A 33
